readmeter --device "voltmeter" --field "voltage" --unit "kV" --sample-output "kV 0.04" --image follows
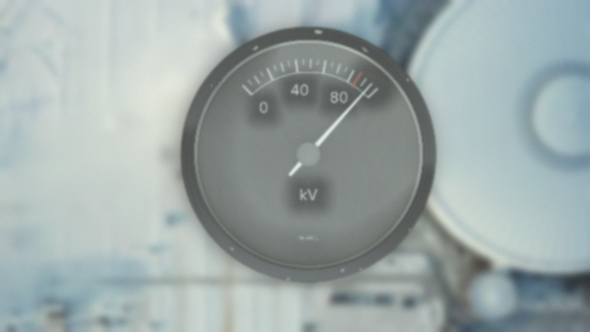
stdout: kV 95
